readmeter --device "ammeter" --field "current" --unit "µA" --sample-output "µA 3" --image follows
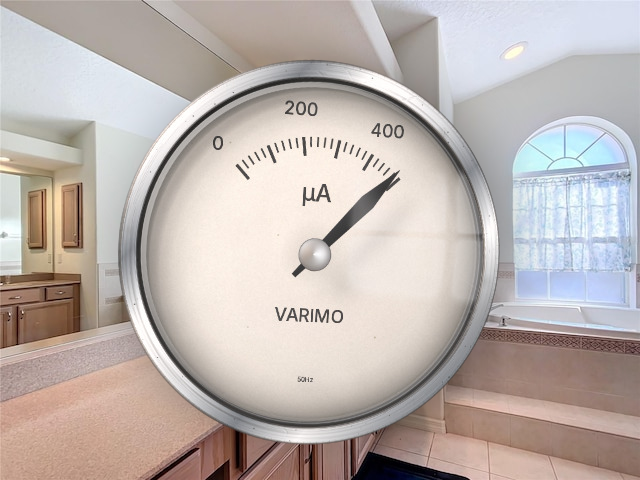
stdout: µA 480
